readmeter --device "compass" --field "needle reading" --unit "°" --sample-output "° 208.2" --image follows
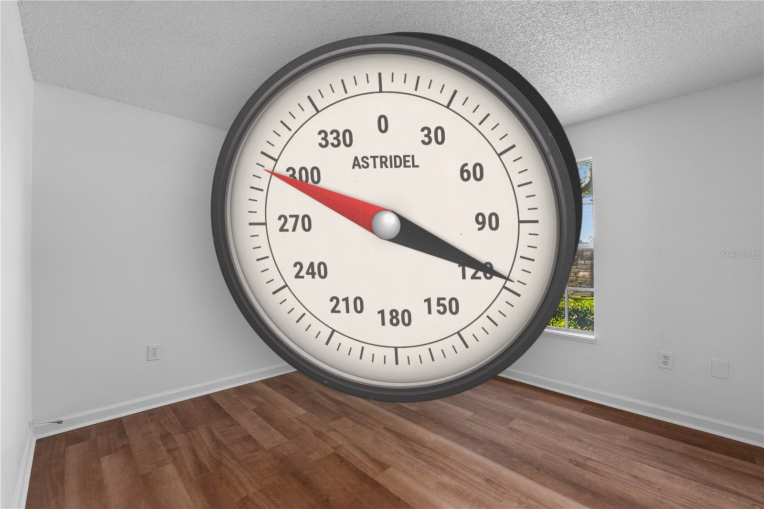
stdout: ° 295
